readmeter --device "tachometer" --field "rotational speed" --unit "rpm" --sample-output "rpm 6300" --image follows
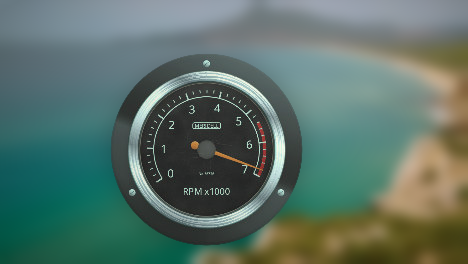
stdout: rpm 6800
